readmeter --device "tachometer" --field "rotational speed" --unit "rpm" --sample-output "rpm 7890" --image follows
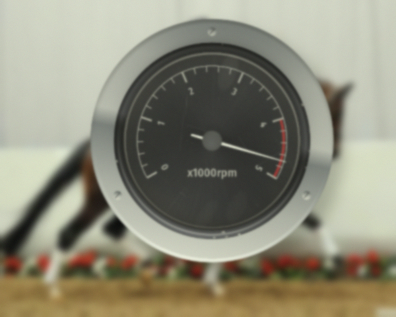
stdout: rpm 4700
